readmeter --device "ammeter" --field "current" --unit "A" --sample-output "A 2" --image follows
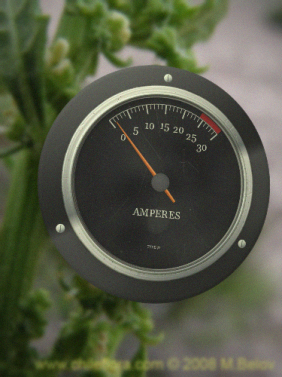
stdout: A 1
